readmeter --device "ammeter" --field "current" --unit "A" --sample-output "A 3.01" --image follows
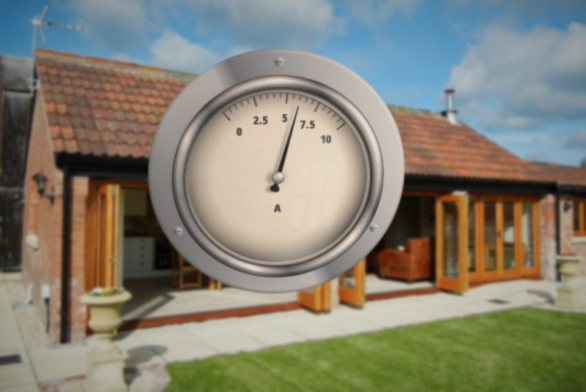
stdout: A 6
